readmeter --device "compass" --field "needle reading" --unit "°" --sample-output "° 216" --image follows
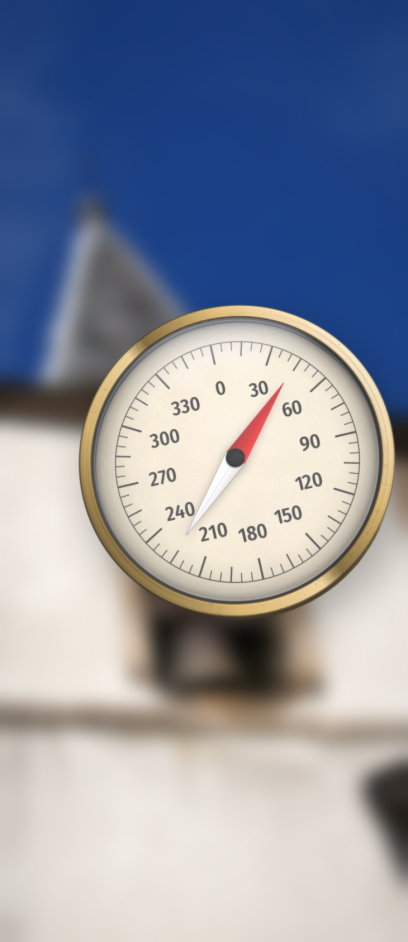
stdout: ° 45
